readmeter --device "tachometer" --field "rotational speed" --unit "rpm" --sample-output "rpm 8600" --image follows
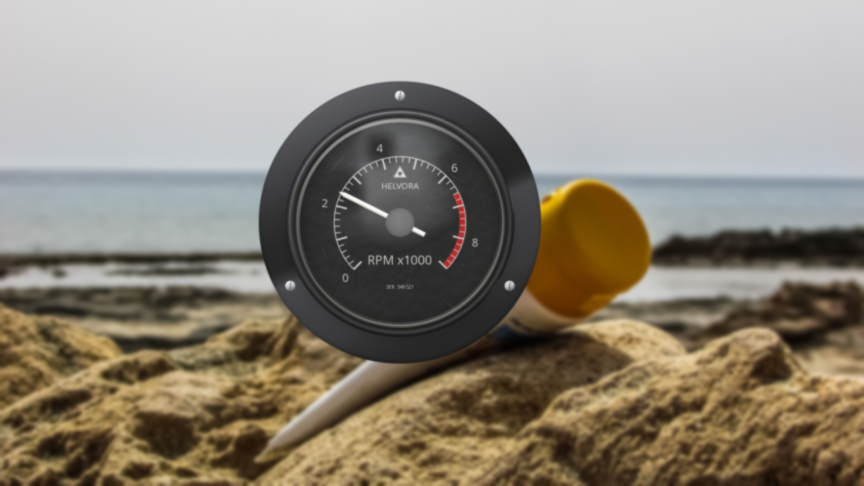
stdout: rpm 2400
